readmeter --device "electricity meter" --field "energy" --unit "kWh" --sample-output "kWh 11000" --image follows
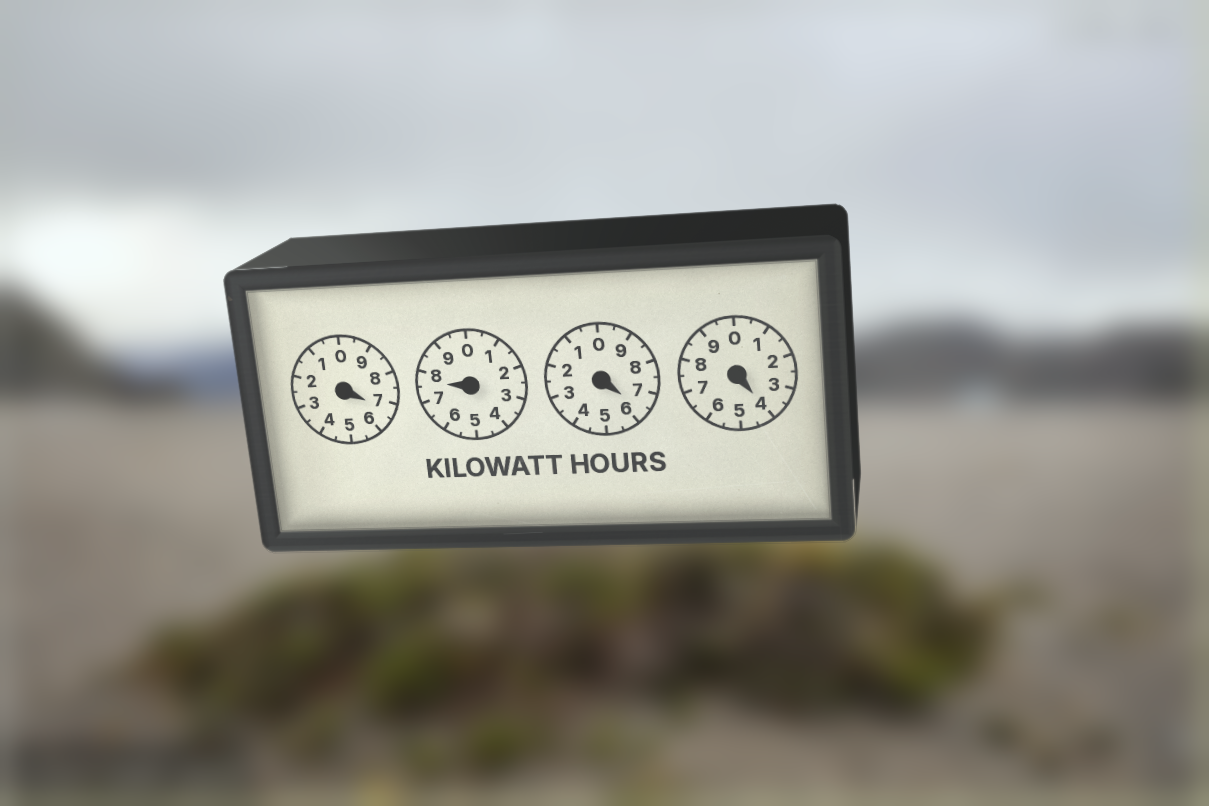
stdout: kWh 6764
